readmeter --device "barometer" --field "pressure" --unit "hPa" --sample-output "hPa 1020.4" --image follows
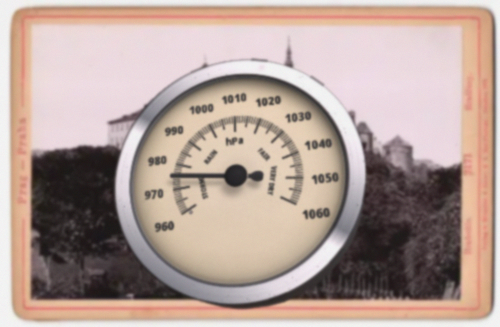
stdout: hPa 975
